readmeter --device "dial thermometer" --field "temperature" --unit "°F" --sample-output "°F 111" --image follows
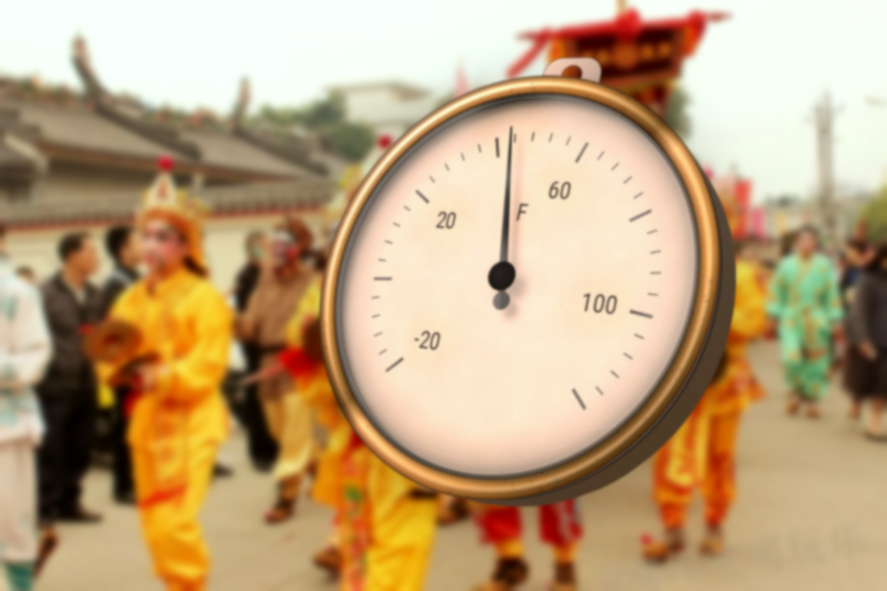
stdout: °F 44
